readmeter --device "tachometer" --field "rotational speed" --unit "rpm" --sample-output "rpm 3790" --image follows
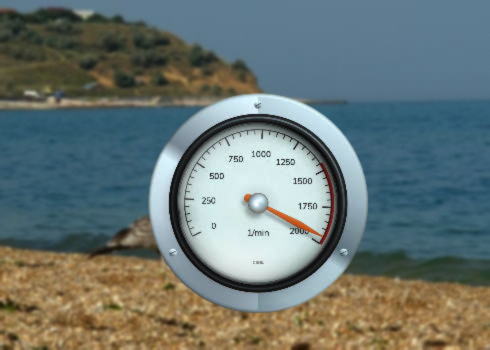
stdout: rpm 1950
